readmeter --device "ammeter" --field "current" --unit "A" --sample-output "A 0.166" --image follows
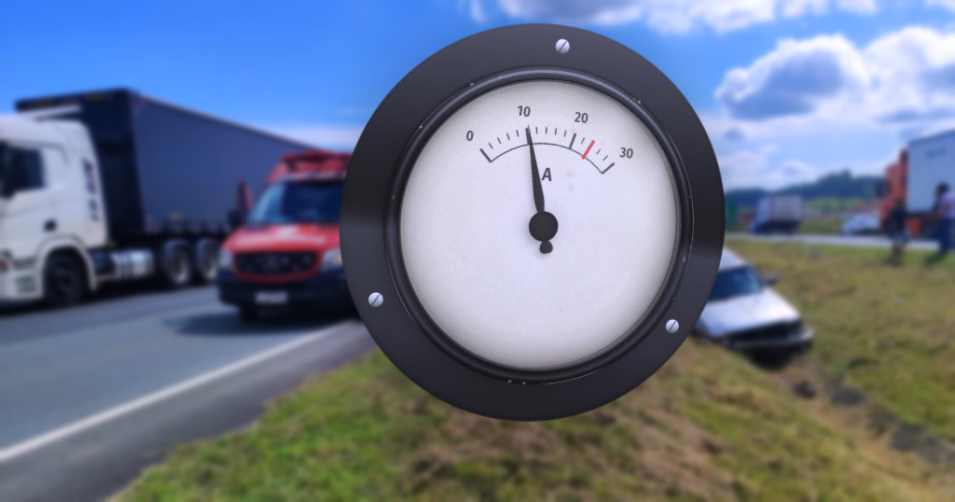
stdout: A 10
